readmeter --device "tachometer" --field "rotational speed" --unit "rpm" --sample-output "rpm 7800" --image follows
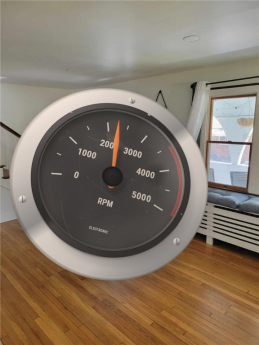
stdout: rpm 2250
